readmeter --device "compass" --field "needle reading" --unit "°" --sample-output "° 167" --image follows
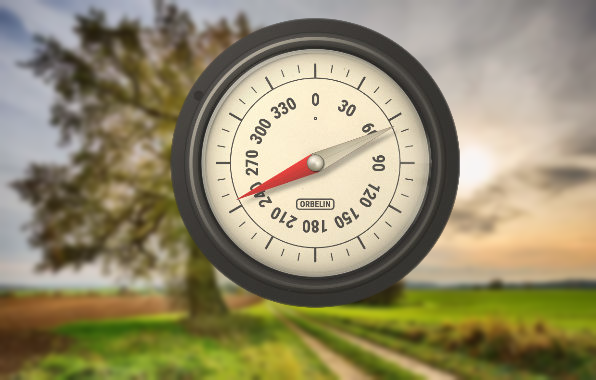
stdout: ° 245
